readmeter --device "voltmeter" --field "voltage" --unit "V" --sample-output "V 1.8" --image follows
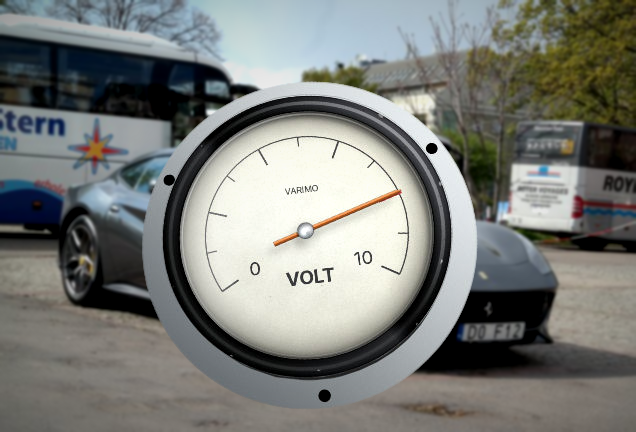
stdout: V 8
